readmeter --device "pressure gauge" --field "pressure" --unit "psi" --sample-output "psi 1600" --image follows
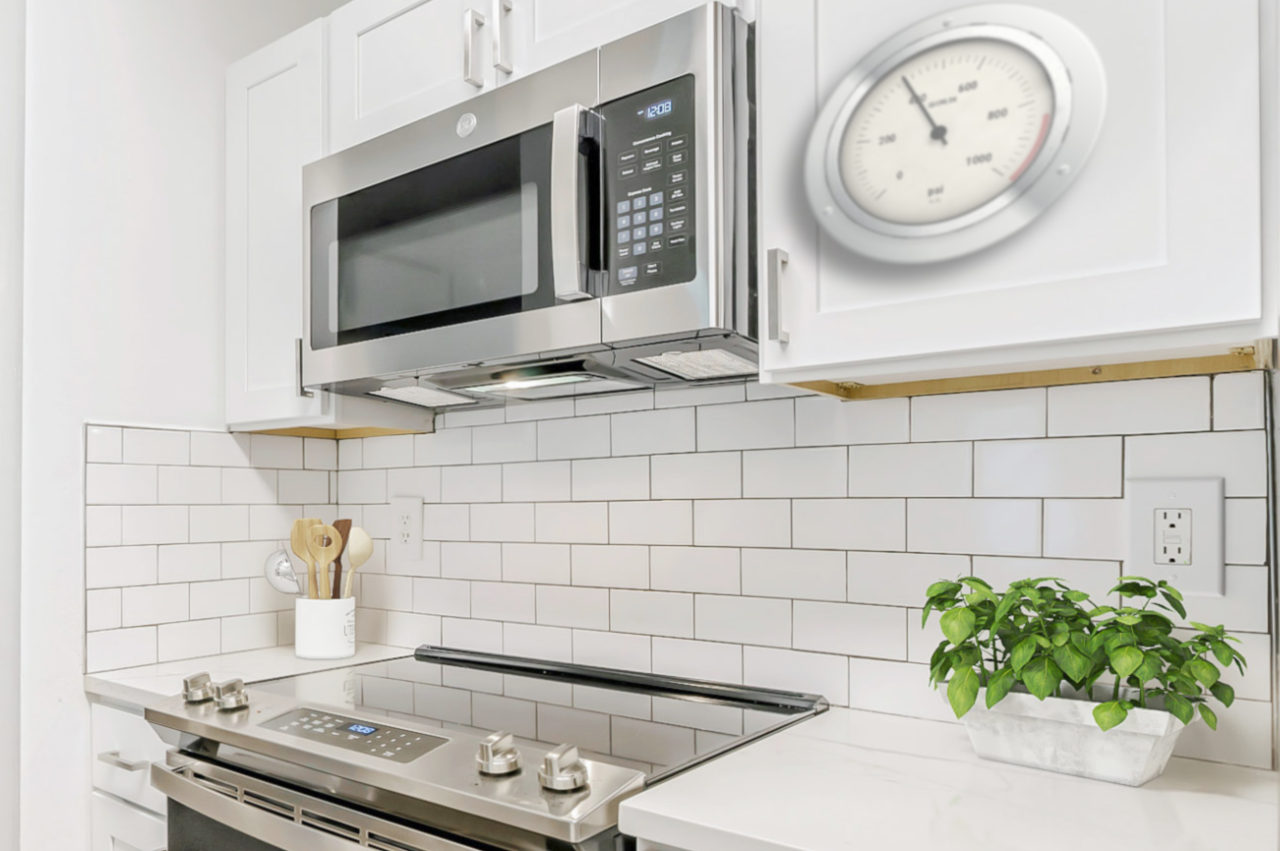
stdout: psi 400
